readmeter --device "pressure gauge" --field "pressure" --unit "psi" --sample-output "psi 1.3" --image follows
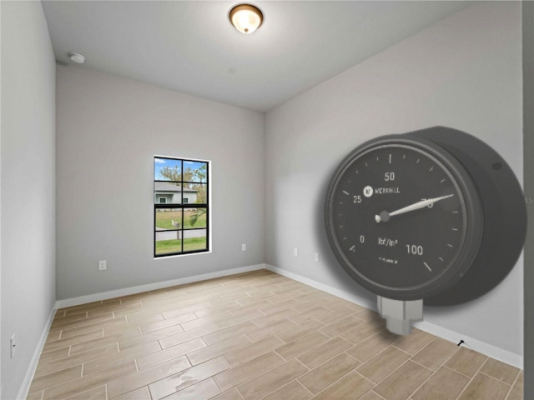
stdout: psi 75
